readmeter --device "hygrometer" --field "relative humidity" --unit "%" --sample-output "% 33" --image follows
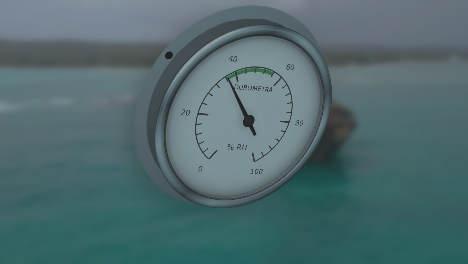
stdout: % 36
